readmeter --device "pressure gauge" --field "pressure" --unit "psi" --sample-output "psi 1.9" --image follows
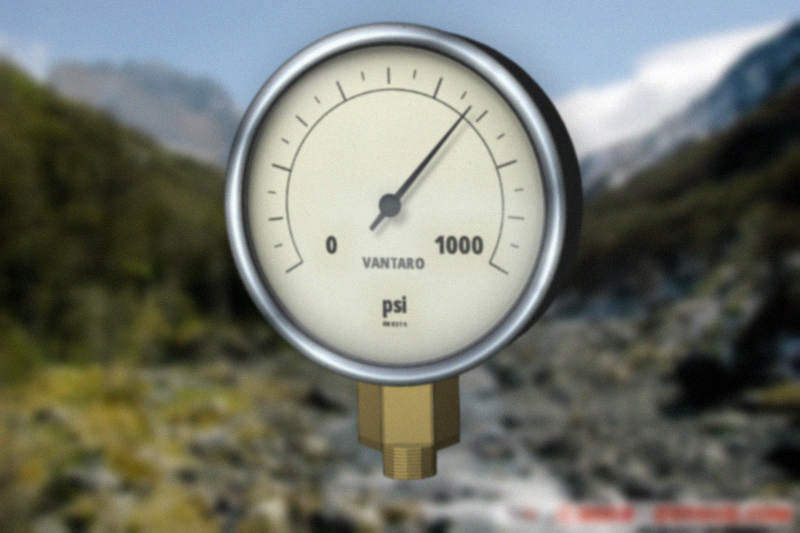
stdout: psi 675
